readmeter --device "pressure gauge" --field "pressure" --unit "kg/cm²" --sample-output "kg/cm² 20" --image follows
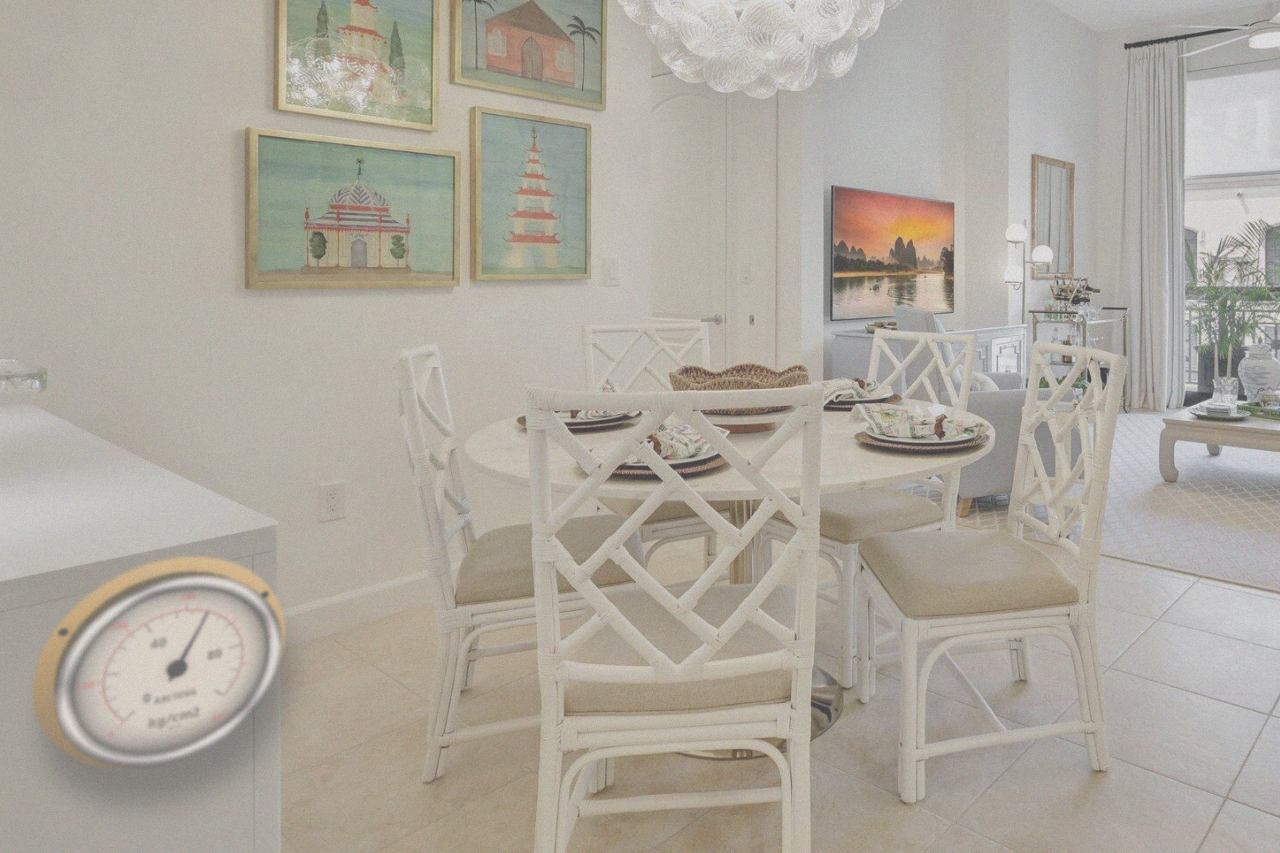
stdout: kg/cm² 60
